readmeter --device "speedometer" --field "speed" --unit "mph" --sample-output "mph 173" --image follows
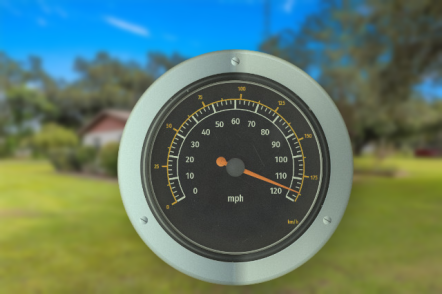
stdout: mph 116
